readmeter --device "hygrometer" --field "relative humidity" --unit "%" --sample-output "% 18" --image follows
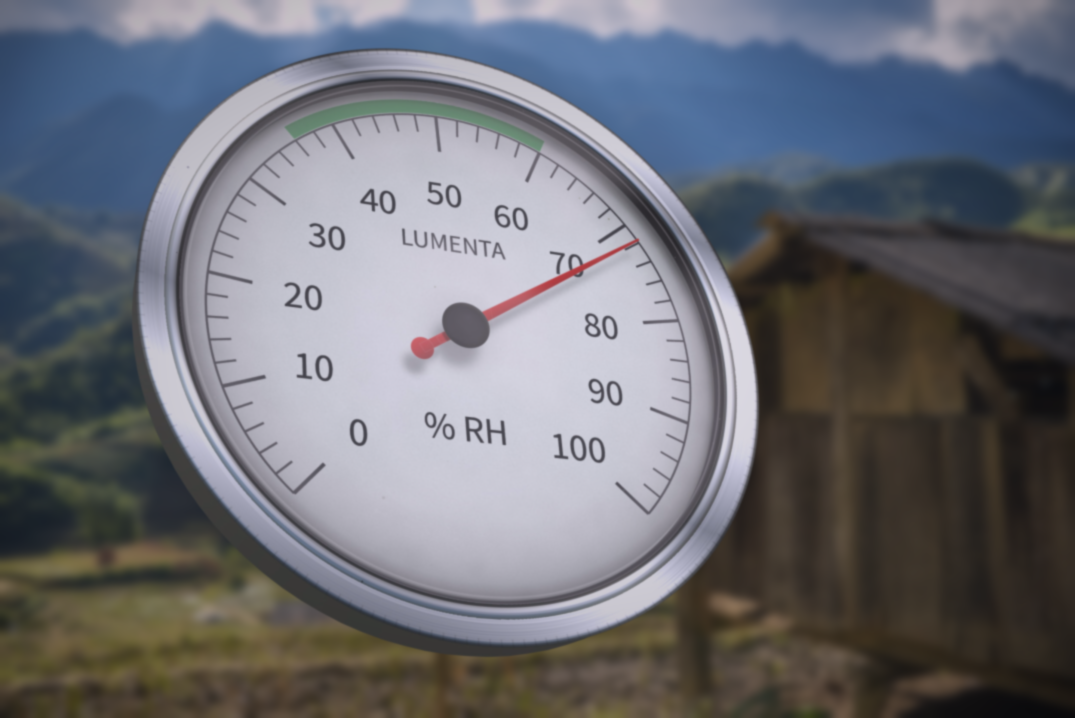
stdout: % 72
